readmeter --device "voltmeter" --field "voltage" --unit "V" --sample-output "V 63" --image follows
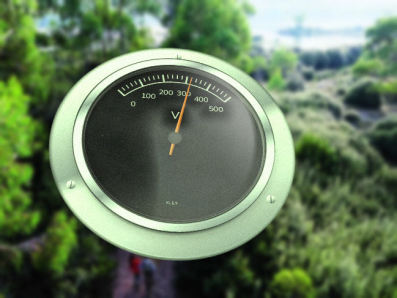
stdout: V 320
